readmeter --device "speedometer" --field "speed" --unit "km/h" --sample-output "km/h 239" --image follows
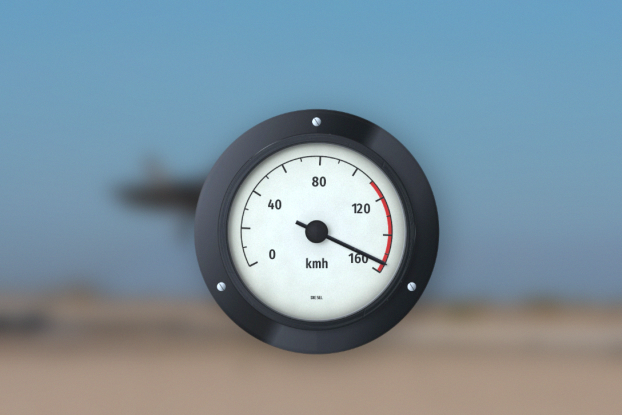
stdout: km/h 155
